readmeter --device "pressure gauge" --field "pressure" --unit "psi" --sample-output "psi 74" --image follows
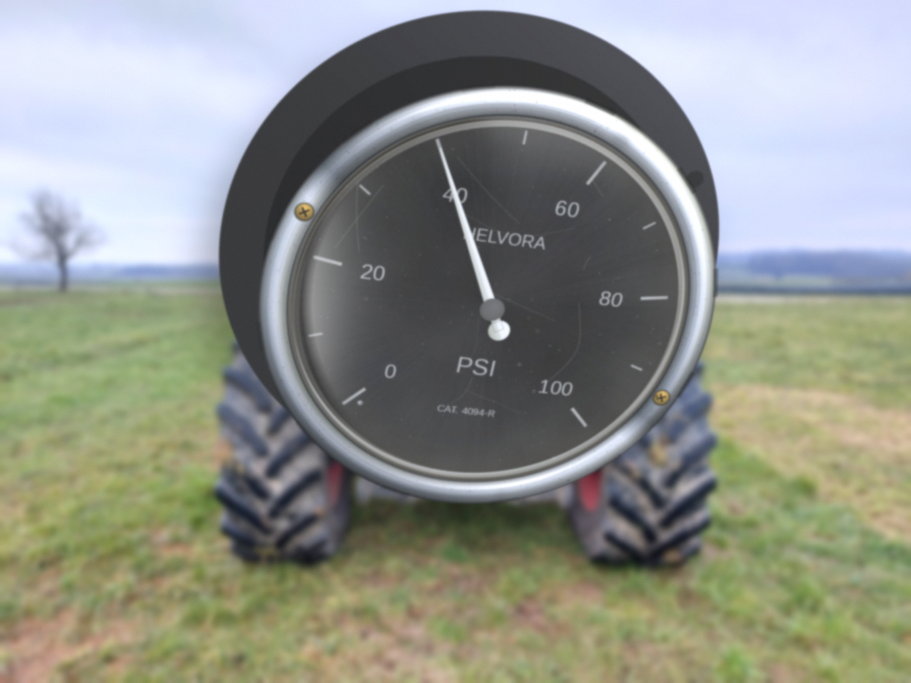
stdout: psi 40
